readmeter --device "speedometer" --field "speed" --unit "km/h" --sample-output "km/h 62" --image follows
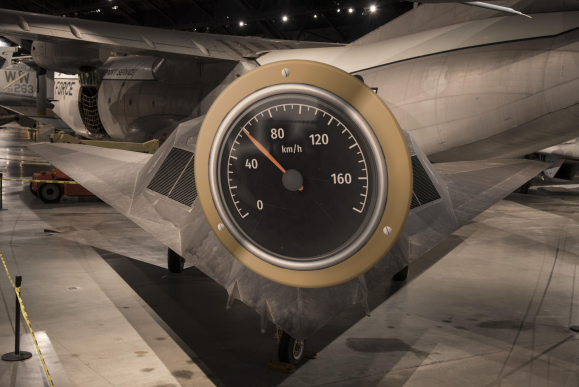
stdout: km/h 60
